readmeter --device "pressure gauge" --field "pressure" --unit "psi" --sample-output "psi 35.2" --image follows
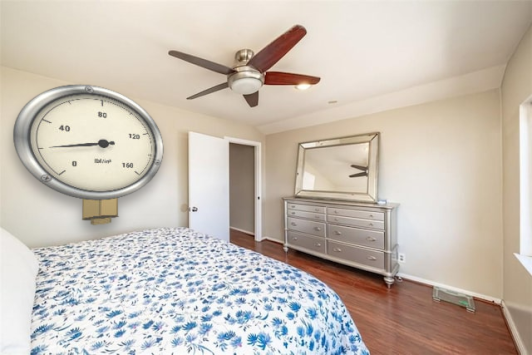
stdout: psi 20
